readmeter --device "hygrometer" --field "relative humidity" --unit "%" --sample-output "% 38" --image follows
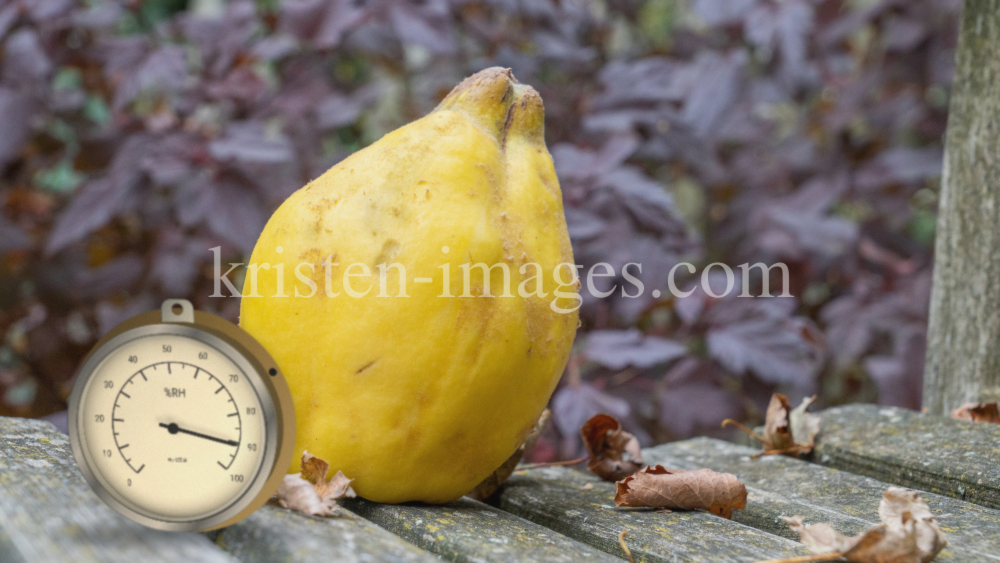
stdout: % 90
